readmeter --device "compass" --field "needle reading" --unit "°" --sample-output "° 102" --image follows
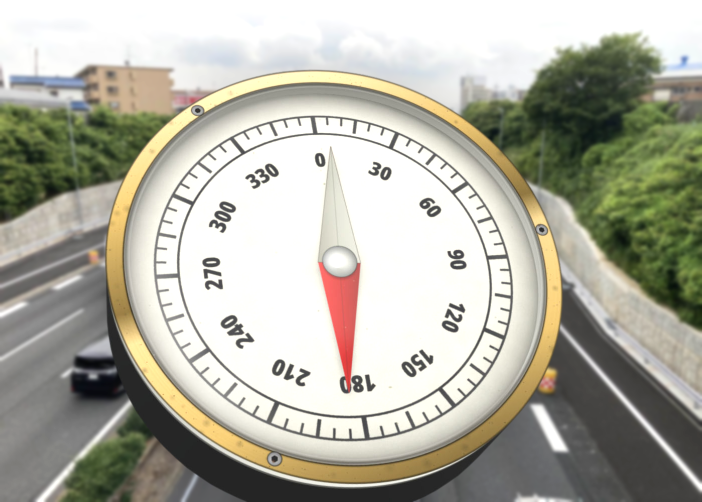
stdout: ° 185
